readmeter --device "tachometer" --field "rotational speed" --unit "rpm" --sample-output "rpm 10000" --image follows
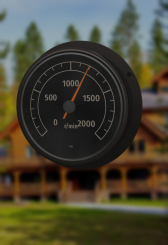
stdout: rpm 1200
